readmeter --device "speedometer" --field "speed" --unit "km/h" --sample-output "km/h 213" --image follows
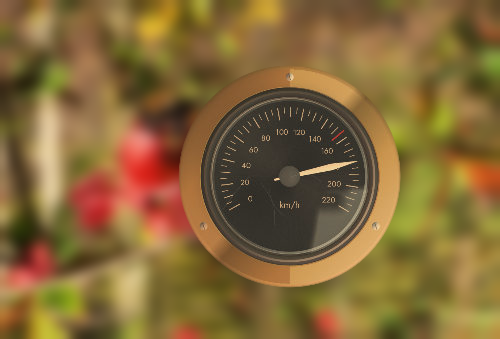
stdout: km/h 180
